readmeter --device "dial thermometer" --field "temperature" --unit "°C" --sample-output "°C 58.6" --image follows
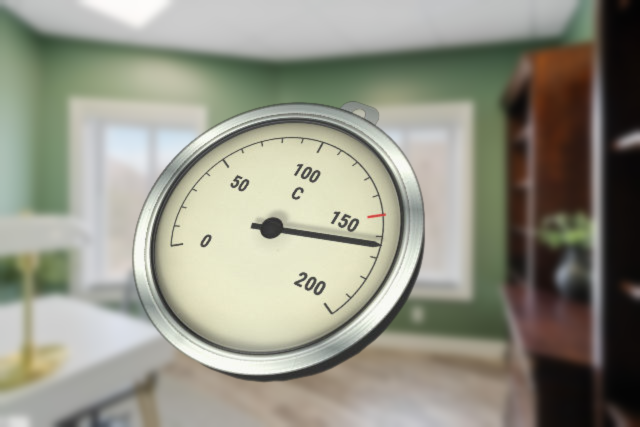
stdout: °C 165
